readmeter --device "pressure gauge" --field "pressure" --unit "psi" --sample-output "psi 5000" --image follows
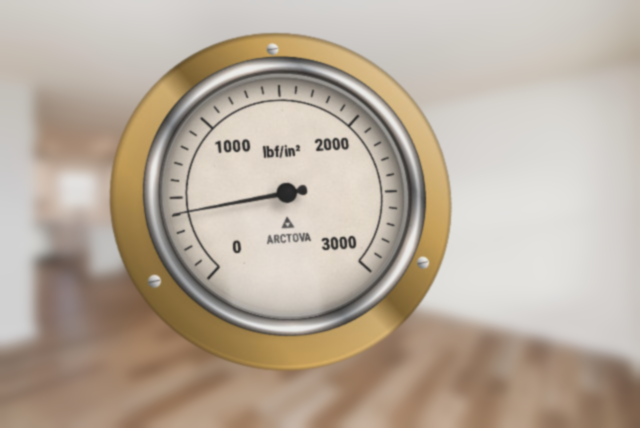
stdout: psi 400
